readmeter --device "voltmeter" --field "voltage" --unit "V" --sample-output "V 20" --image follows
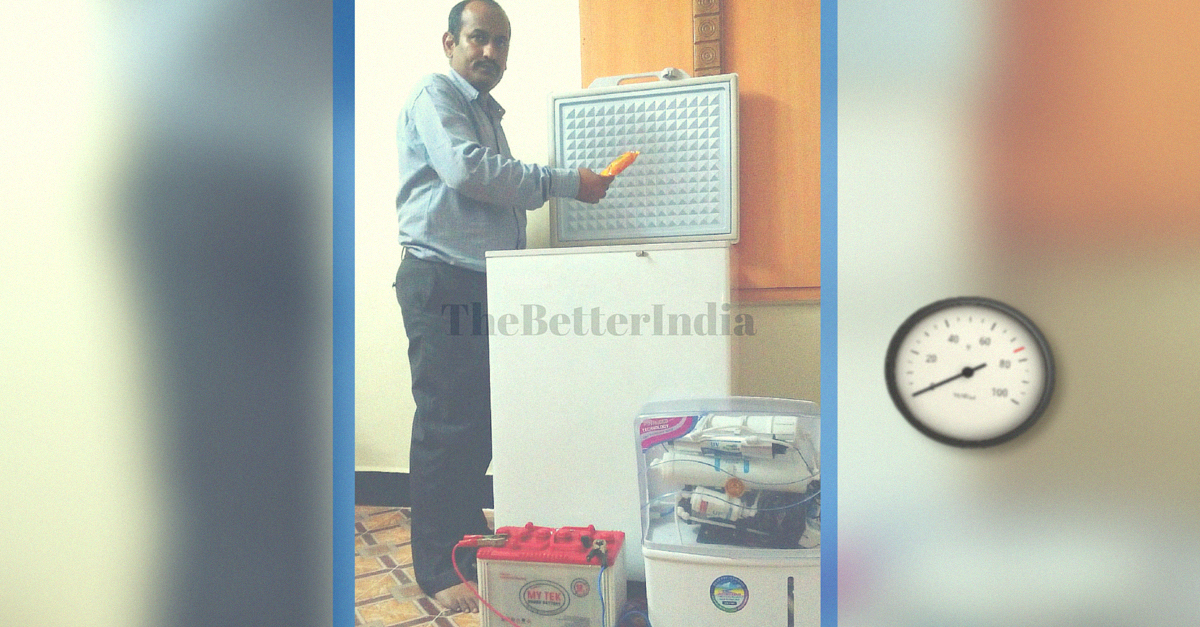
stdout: V 0
